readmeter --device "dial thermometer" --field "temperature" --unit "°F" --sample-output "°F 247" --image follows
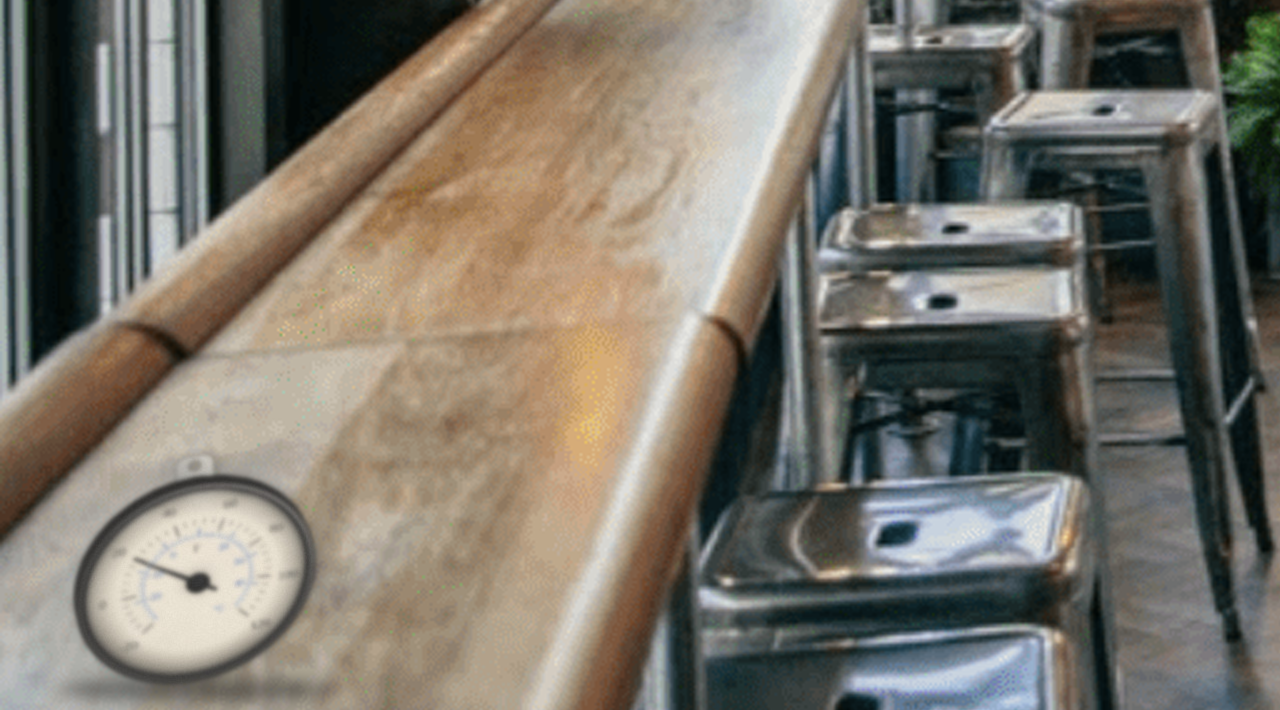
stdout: °F 20
